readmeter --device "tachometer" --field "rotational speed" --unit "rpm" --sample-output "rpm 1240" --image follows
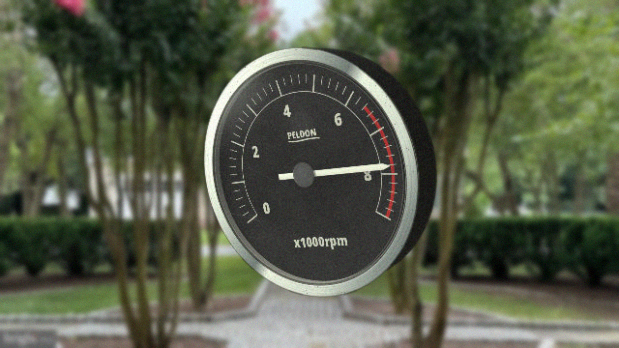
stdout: rpm 7800
